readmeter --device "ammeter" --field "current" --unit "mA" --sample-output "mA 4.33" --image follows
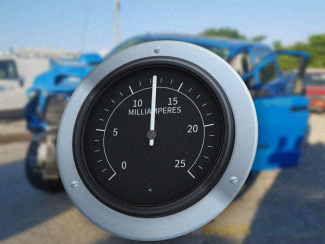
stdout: mA 12.5
